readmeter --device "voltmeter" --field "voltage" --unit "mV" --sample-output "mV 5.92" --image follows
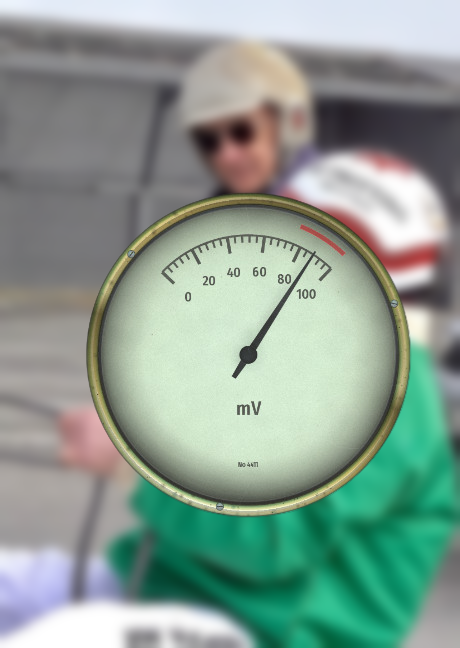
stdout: mV 88
